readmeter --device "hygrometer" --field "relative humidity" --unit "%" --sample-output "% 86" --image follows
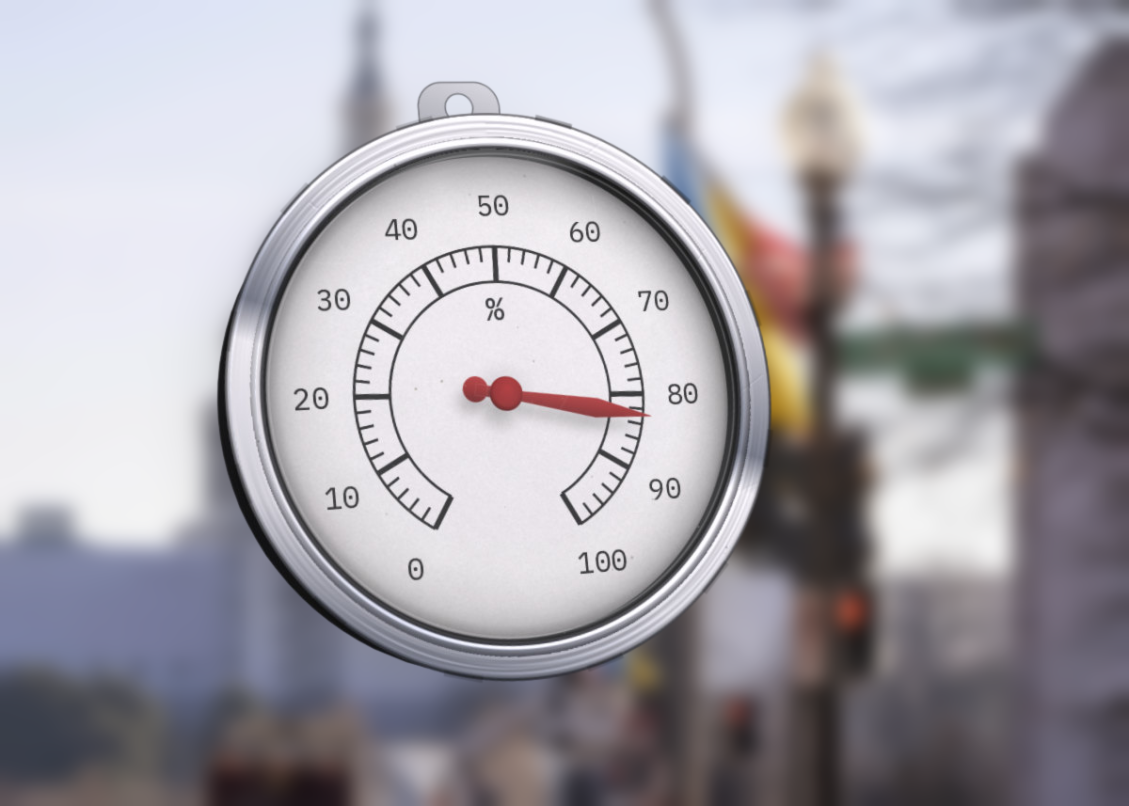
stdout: % 83
